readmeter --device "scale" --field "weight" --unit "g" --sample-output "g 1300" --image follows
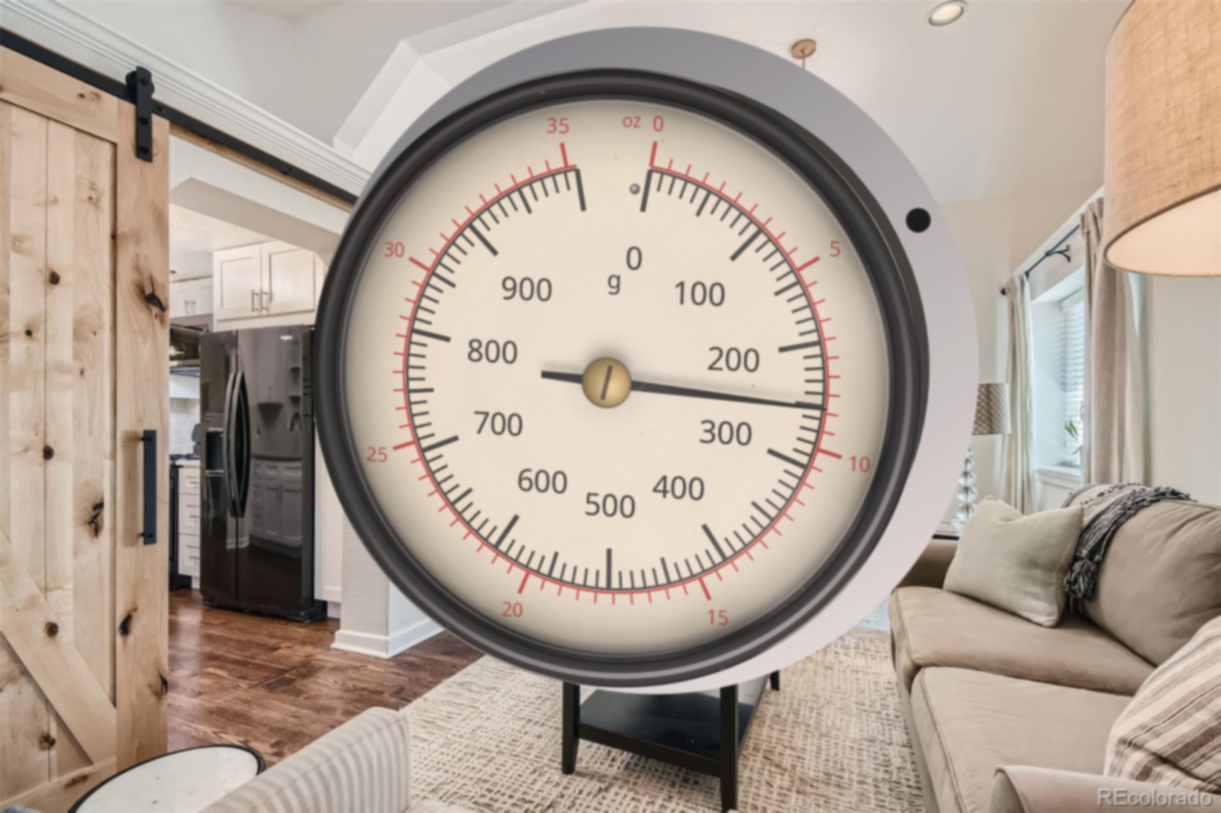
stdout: g 250
